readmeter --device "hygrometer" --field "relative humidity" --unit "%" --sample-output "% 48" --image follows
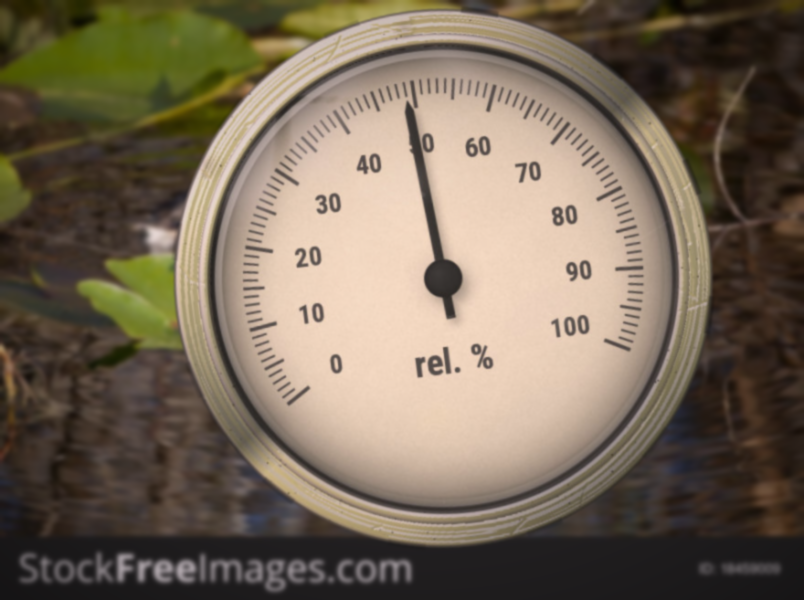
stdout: % 49
